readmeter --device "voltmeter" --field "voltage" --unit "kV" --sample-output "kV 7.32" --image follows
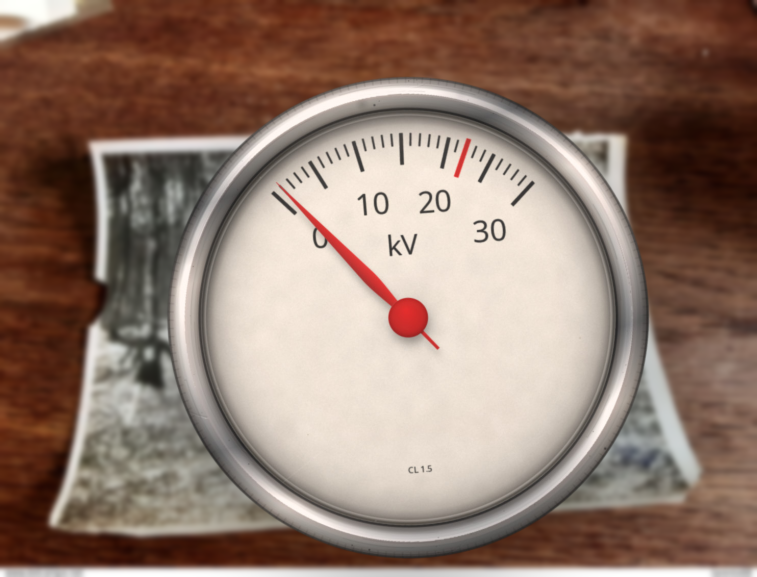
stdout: kV 1
